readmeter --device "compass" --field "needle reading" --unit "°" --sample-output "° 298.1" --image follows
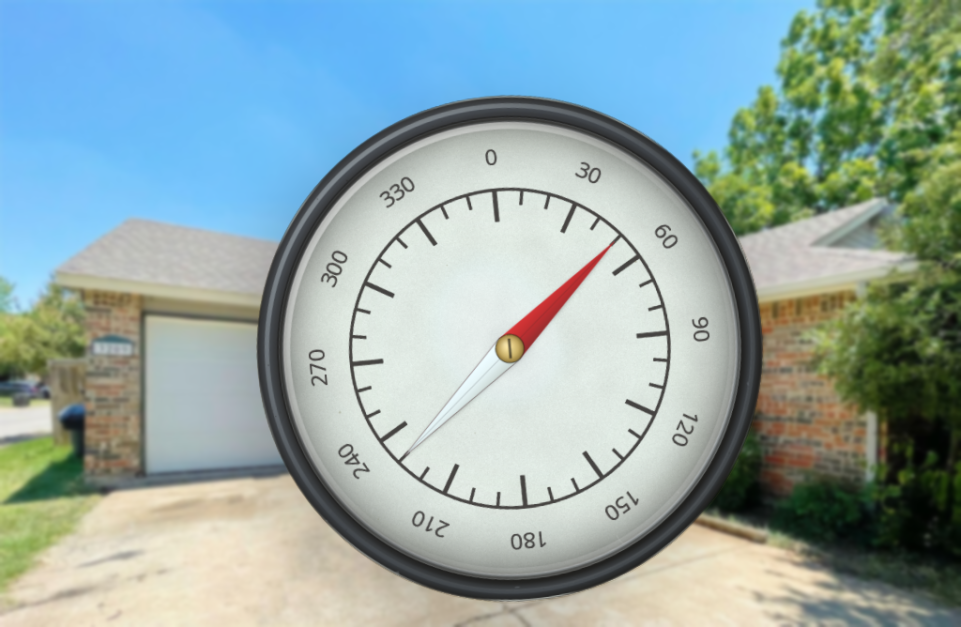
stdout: ° 50
